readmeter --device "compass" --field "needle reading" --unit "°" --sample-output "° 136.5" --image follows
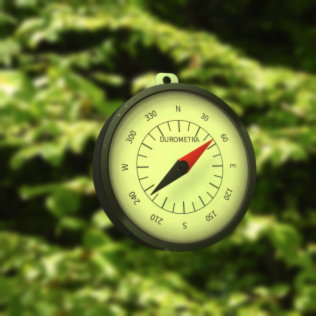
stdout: ° 52.5
